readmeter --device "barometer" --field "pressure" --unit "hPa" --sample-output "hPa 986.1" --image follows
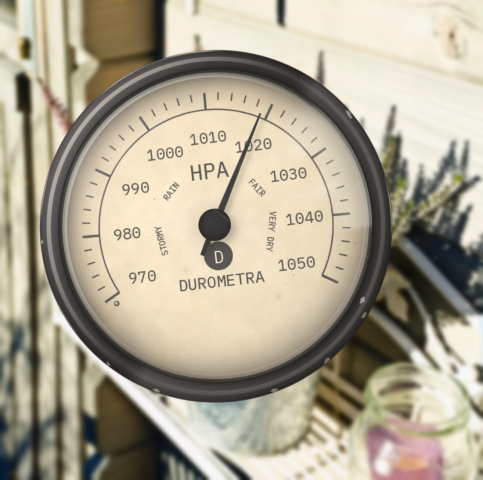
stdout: hPa 1019
